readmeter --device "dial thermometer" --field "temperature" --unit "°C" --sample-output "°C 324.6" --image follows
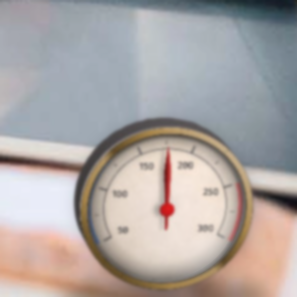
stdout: °C 175
